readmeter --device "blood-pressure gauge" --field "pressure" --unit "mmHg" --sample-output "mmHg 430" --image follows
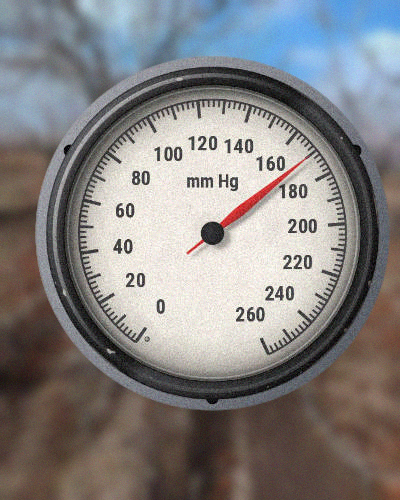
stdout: mmHg 170
